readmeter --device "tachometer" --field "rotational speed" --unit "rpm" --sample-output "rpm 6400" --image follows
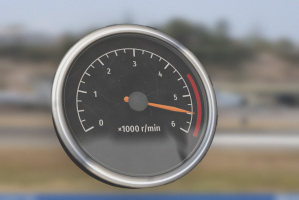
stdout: rpm 5500
